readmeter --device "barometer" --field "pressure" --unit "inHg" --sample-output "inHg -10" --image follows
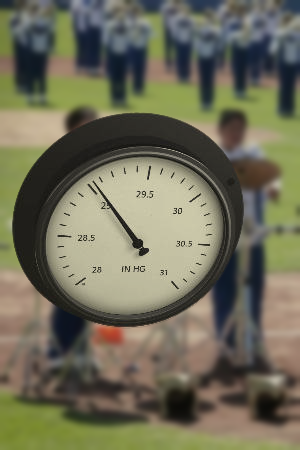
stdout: inHg 29.05
